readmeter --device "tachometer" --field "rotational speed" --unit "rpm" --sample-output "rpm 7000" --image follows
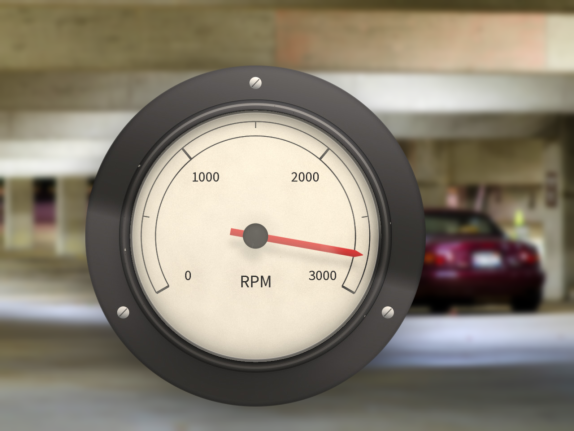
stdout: rpm 2750
